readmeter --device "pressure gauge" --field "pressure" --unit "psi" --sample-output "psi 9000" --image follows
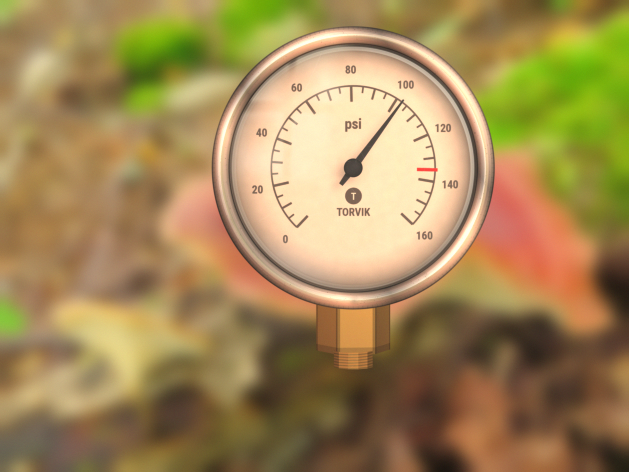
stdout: psi 102.5
